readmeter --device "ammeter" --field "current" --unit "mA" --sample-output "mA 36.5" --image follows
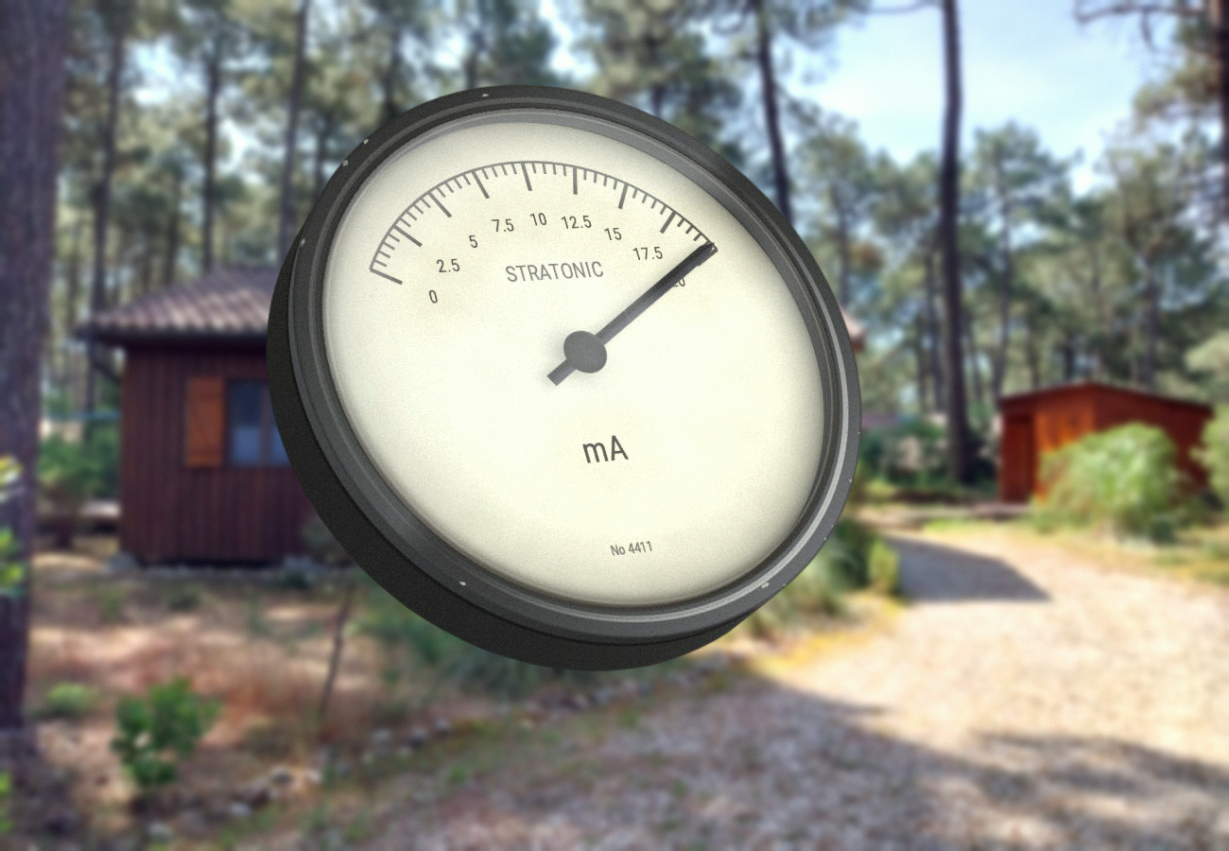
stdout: mA 19.75
